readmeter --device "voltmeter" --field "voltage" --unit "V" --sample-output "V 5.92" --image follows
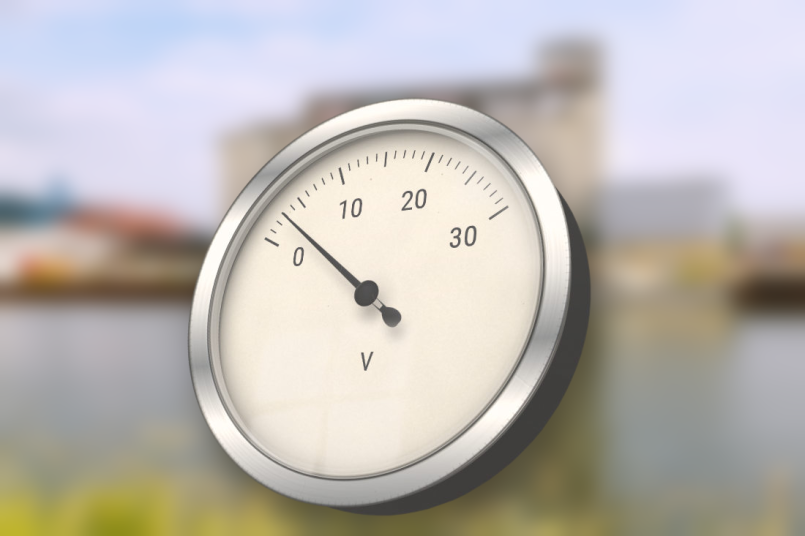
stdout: V 3
